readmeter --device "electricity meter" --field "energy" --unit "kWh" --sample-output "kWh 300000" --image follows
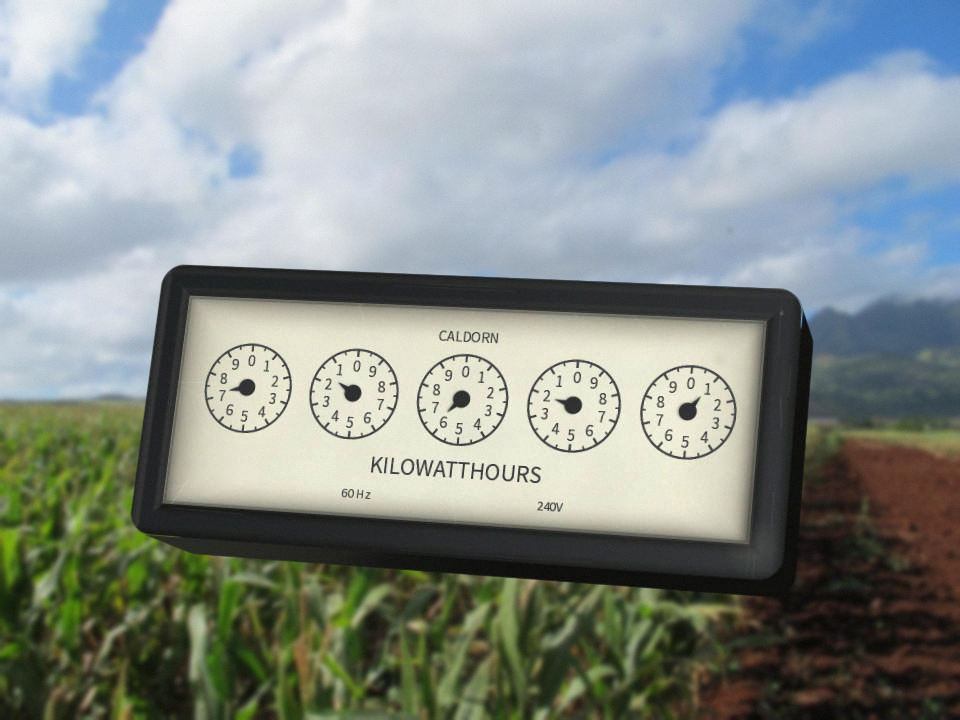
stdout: kWh 71621
